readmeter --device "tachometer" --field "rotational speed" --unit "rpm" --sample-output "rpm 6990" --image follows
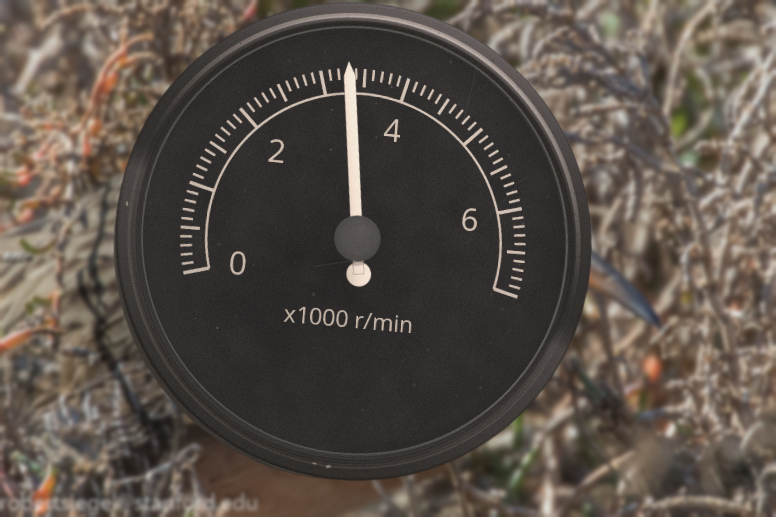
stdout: rpm 3300
